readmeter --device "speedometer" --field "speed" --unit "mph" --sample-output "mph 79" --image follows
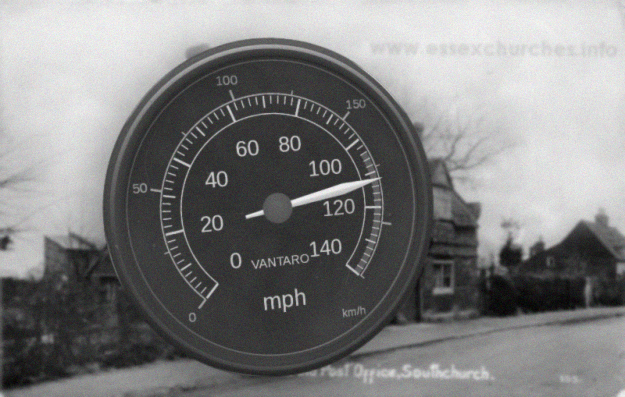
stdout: mph 112
